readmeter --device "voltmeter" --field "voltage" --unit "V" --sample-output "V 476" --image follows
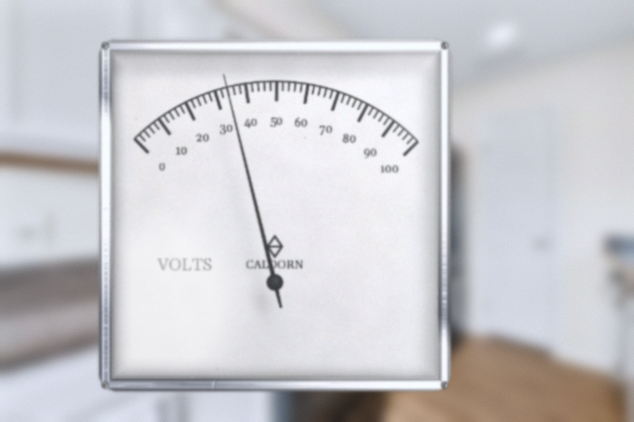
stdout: V 34
